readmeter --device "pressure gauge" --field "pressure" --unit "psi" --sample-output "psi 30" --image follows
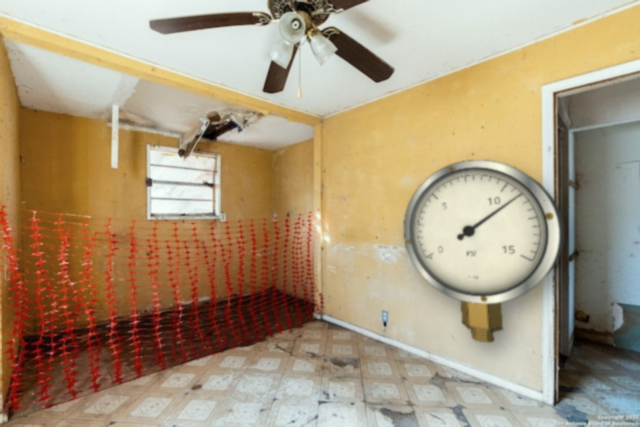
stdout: psi 11
